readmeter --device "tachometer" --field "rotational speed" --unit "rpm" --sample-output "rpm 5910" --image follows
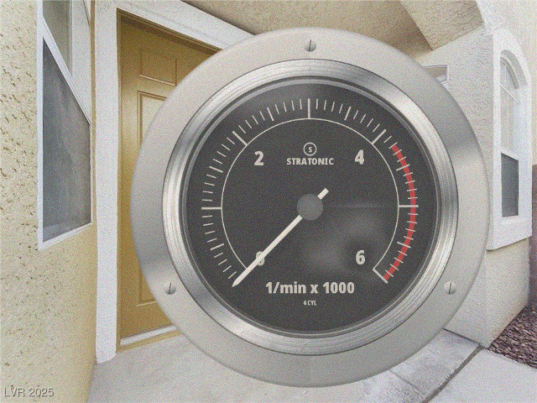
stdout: rpm 0
